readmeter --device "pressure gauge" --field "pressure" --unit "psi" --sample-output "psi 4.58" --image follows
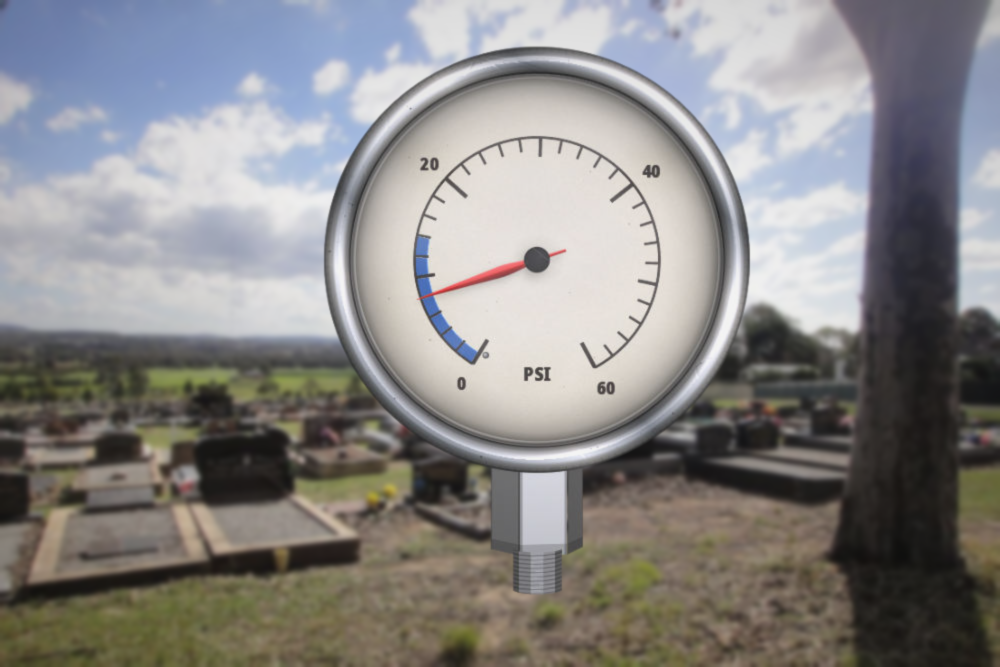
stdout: psi 8
